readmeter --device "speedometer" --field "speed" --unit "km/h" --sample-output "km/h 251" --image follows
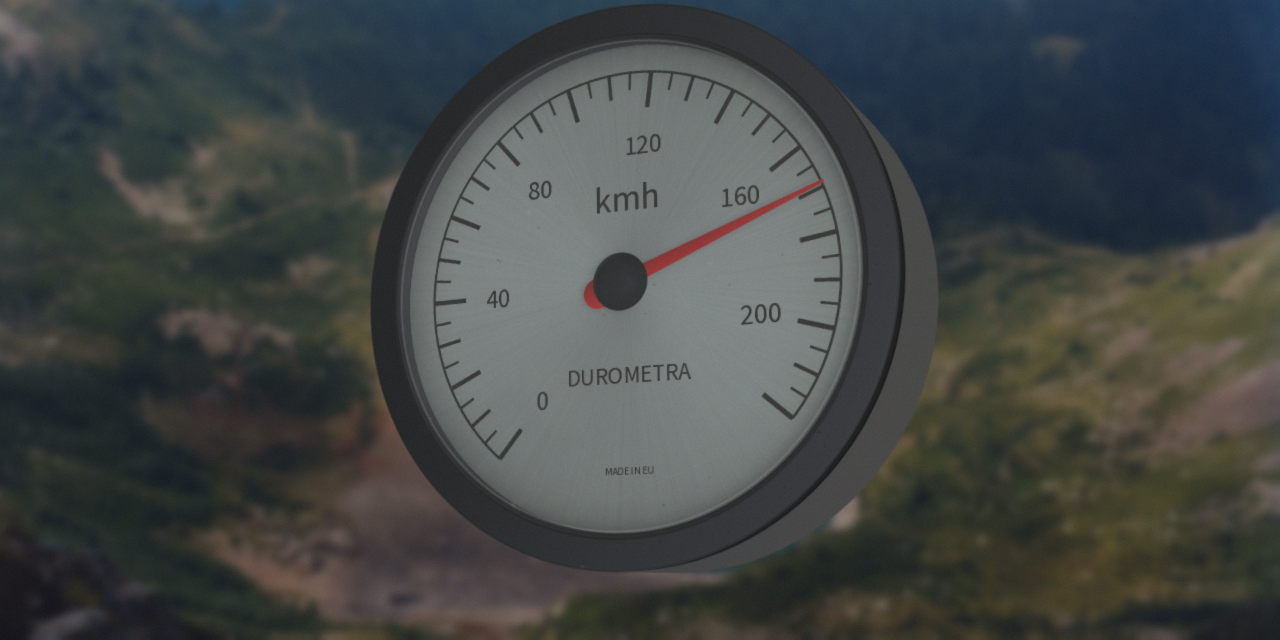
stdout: km/h 170
